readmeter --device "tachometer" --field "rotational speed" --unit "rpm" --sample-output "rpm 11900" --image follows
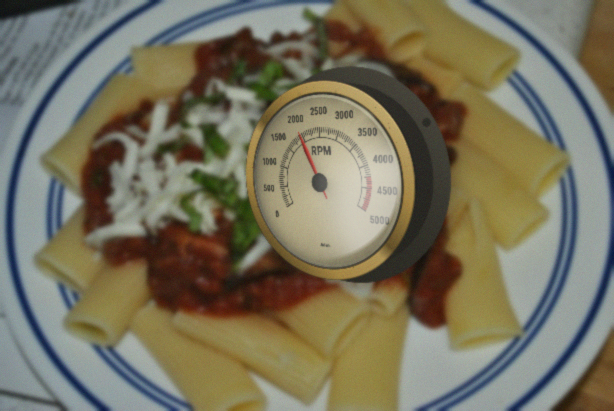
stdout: rpm 2000
